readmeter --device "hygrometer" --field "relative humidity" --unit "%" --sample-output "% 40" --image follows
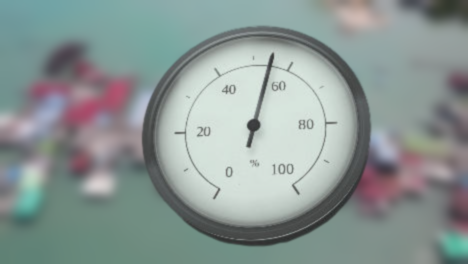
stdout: % 55
